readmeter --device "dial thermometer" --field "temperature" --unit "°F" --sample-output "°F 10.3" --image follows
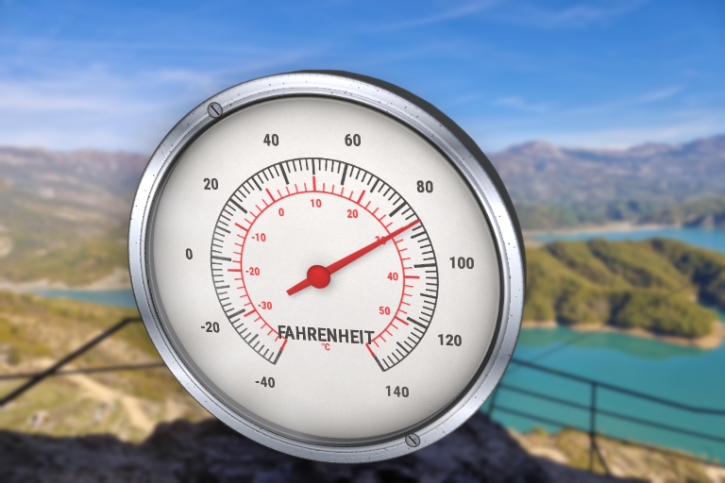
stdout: °F 86
